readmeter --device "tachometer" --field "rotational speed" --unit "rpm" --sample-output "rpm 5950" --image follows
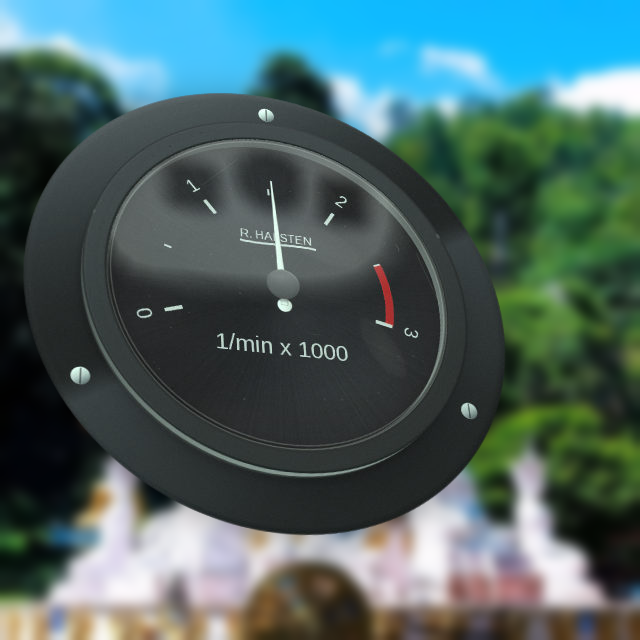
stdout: rpm 1500
